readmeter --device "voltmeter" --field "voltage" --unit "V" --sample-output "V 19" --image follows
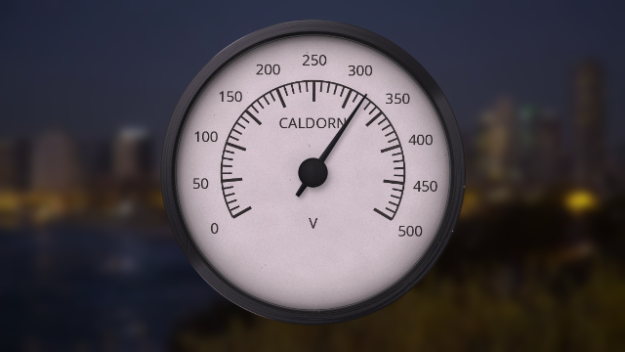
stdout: V 320
